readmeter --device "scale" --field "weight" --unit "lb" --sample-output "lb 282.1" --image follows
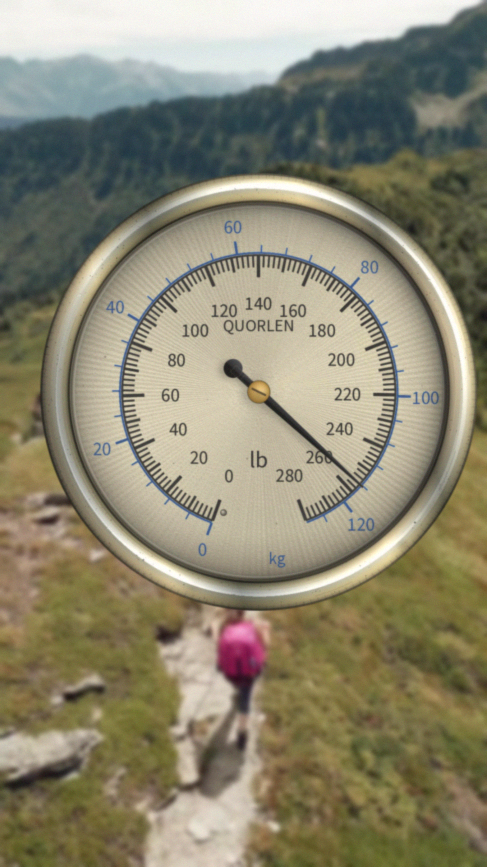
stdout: lb 256
